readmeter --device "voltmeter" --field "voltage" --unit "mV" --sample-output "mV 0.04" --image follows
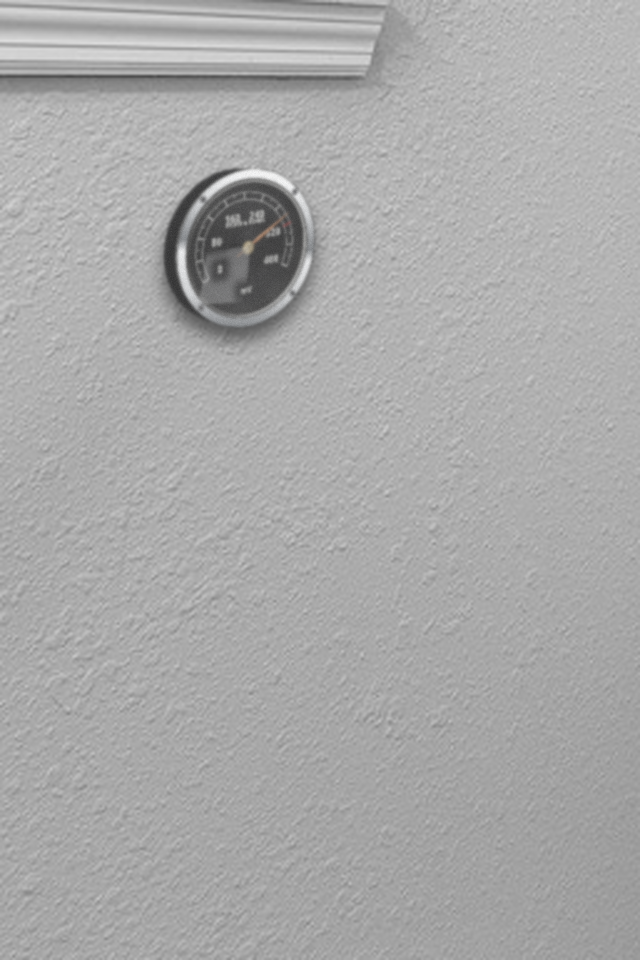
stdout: mV 300
